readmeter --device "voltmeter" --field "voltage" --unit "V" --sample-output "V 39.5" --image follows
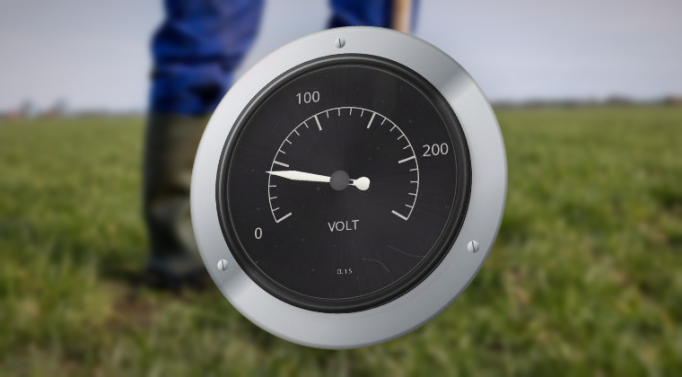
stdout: V 40
